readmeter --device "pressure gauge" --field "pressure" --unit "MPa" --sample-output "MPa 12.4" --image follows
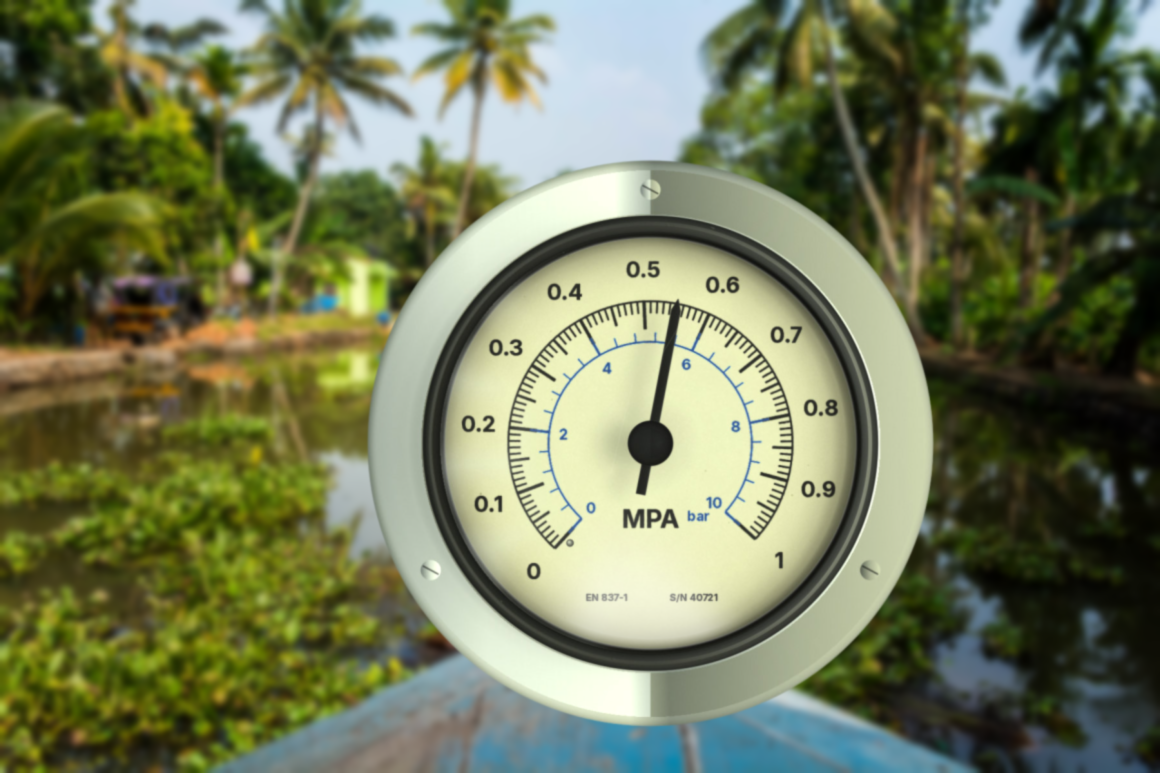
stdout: MPa 0.55
